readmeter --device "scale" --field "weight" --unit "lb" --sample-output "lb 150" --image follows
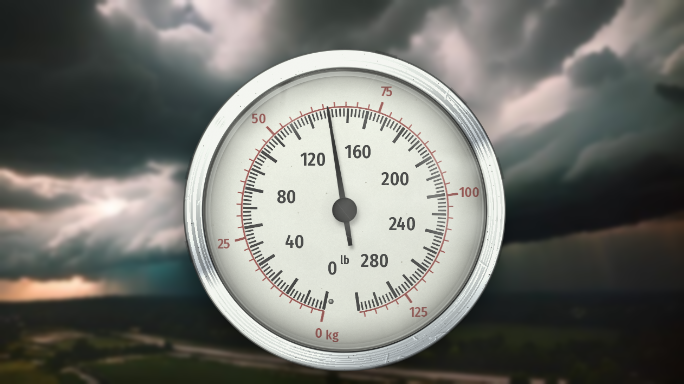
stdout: lb 140
